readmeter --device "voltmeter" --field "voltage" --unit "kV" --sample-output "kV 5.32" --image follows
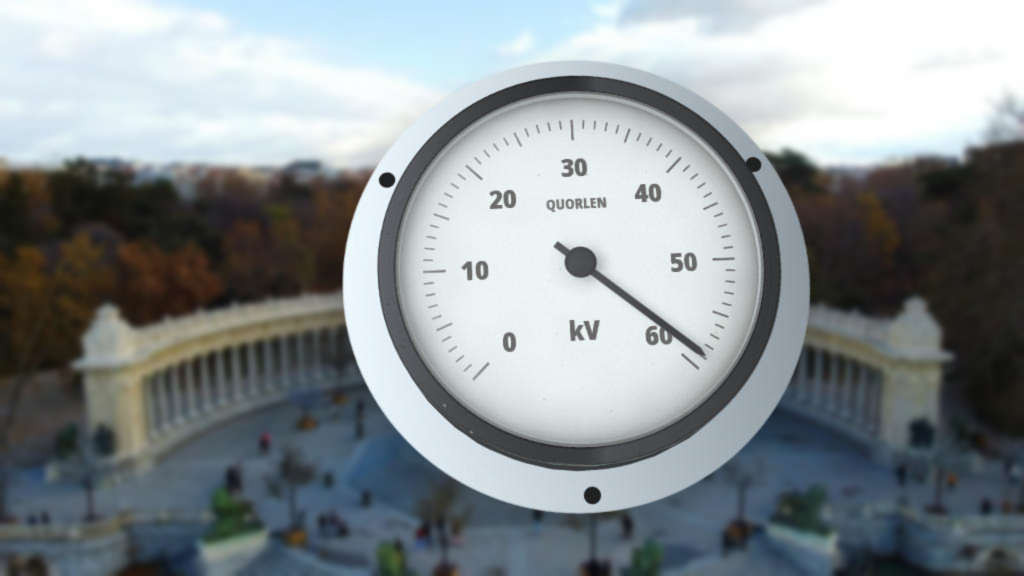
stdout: kV 59
